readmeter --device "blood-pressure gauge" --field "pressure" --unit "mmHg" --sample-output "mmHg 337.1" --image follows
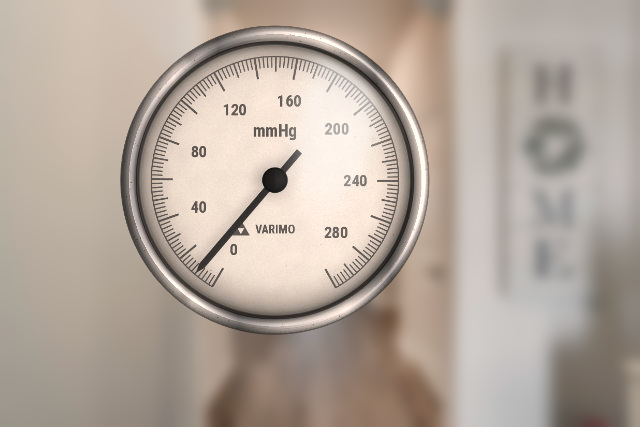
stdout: mmHg 10
